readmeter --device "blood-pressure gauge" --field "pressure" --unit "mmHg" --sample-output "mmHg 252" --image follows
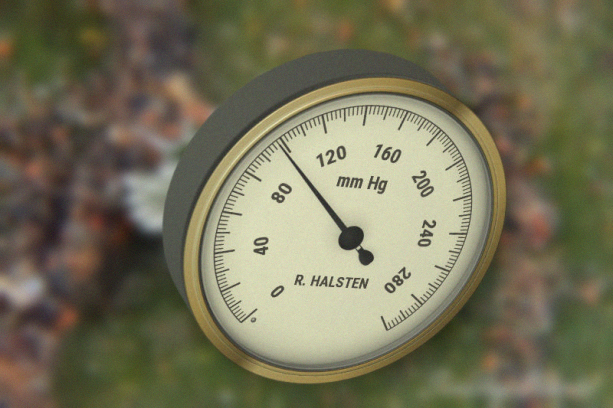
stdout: mmHg 98
